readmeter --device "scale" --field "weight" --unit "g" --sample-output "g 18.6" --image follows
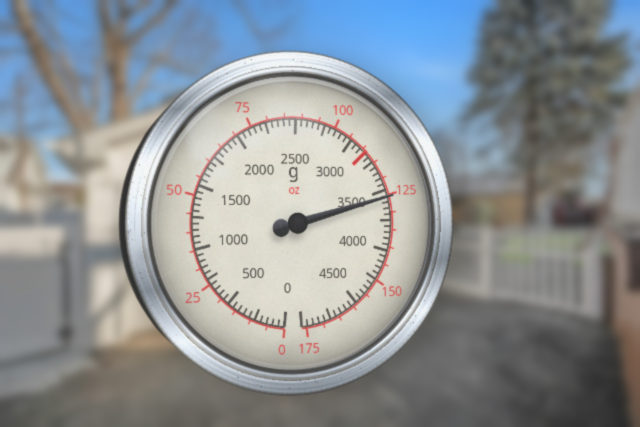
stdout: g 3550
